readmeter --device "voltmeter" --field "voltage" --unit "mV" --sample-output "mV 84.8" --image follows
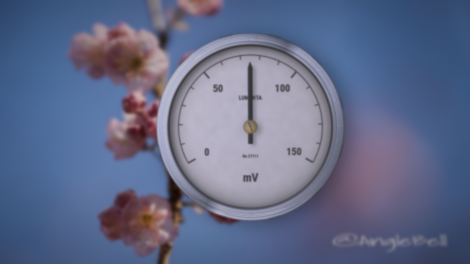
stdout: mV 75
